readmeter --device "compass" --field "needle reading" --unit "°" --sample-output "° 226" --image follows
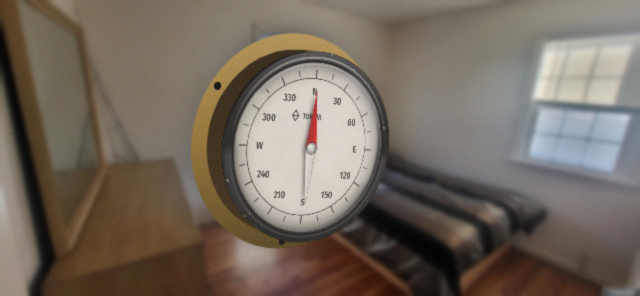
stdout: ° 0
